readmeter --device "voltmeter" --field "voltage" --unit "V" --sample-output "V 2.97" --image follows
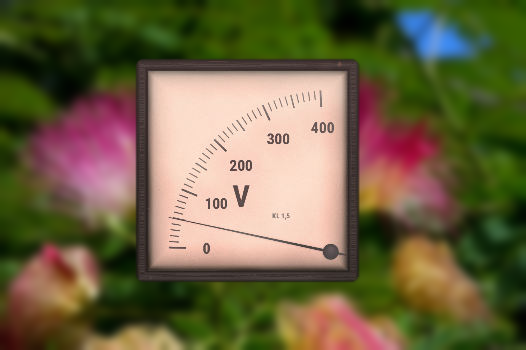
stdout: V 50
